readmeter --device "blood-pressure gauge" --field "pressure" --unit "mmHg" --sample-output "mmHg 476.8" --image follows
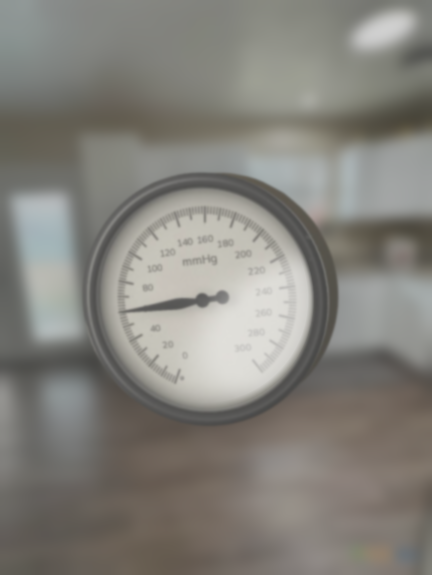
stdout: mmHg 60
